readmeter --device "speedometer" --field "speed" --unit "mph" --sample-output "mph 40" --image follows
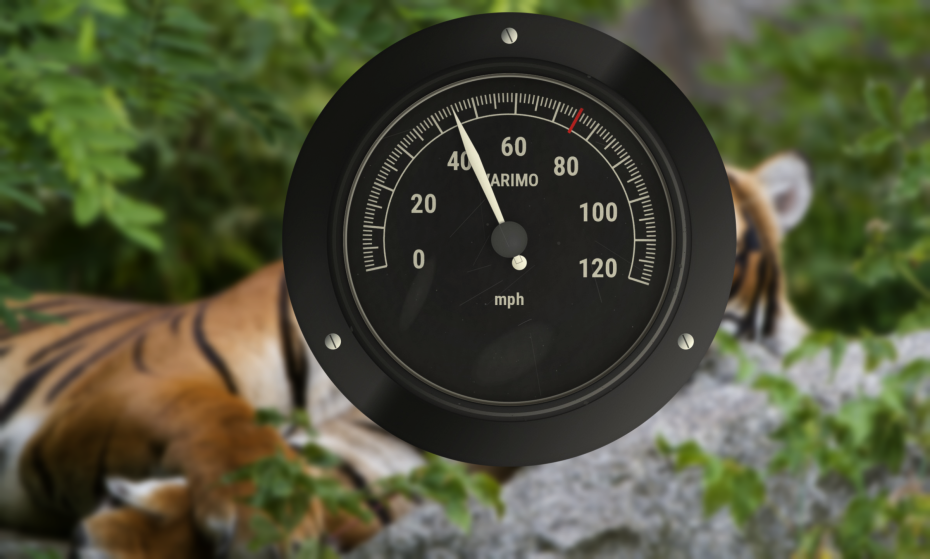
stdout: mph 45
